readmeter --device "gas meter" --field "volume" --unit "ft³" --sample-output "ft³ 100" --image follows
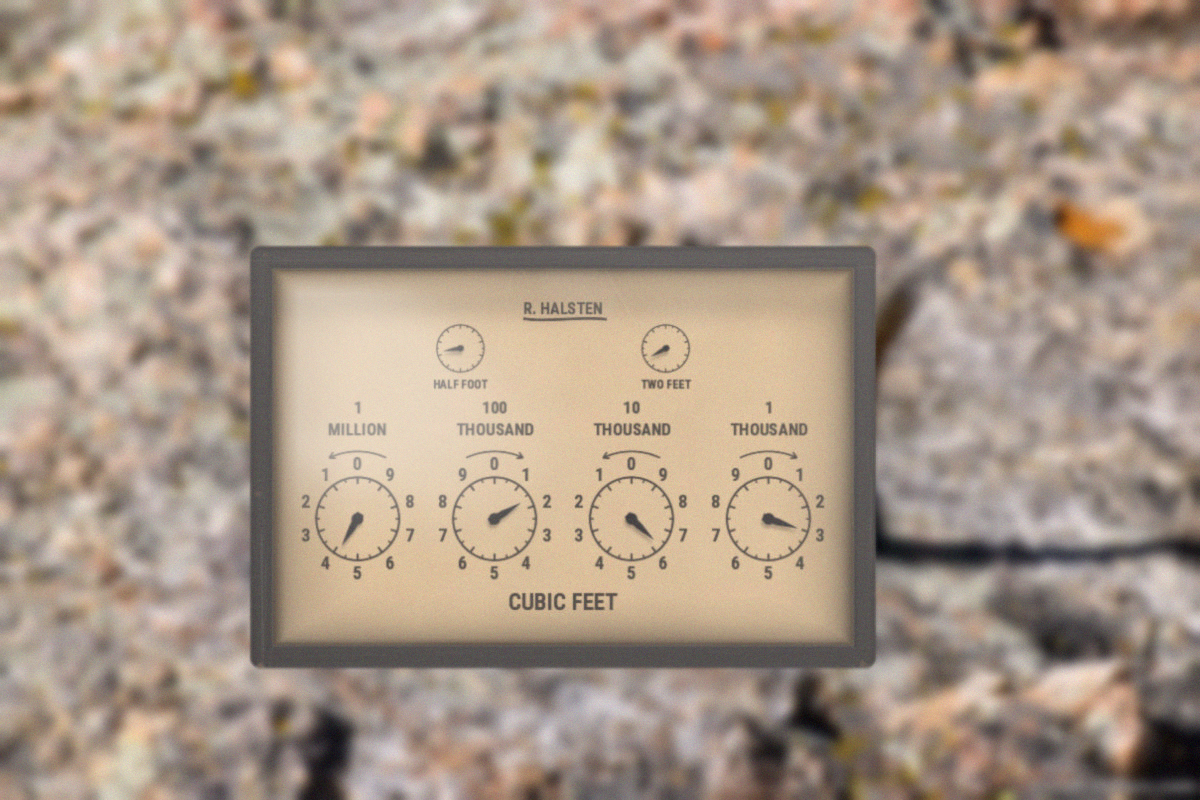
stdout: ft³ 416300
